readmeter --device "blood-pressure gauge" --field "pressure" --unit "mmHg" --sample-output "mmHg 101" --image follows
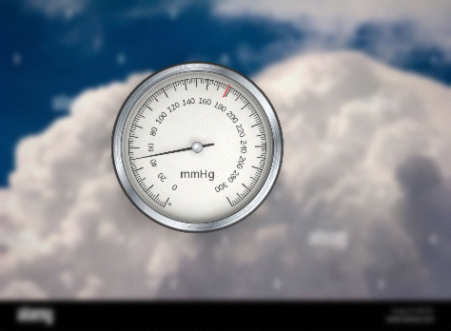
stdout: mmHg 50
